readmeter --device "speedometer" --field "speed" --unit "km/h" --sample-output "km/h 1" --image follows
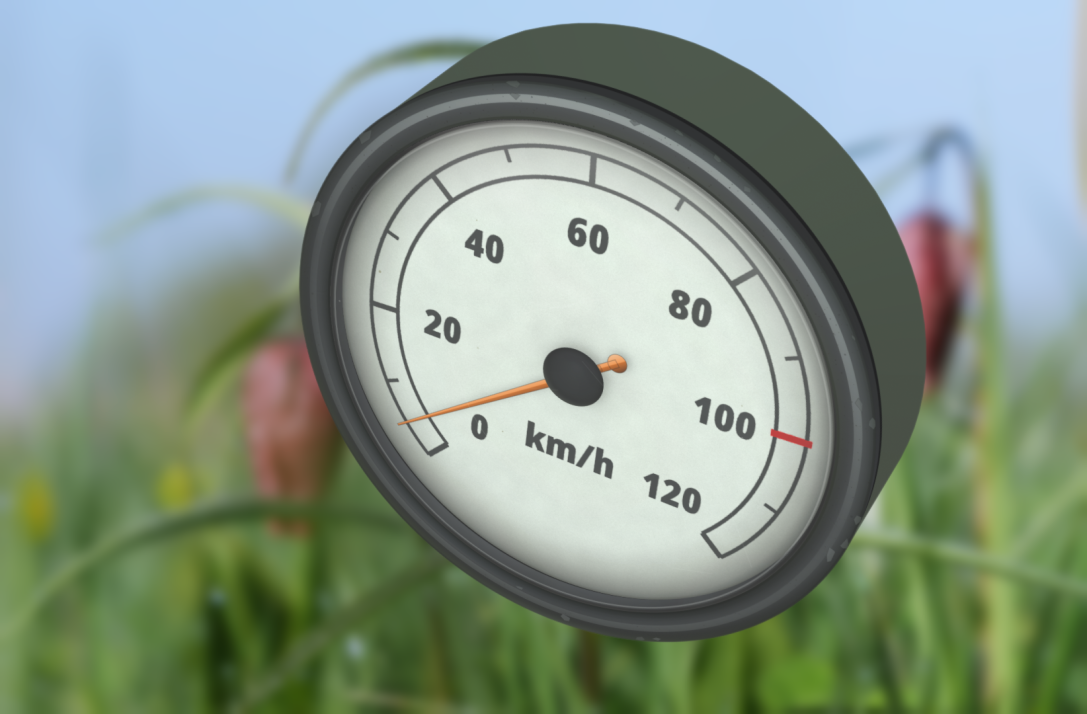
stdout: km/h 5
